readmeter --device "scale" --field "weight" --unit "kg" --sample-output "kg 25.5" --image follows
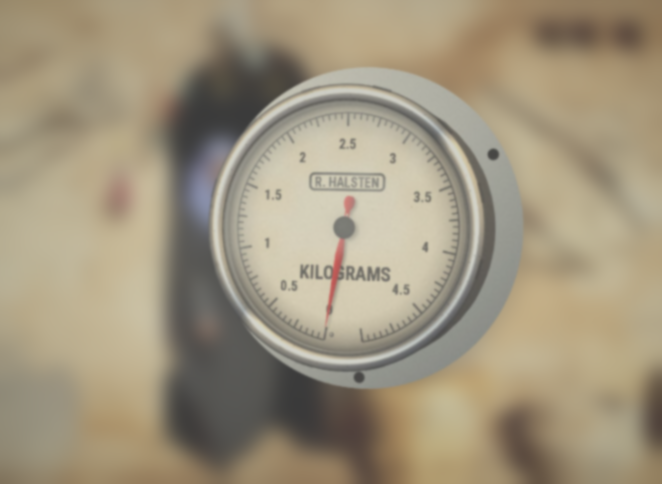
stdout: kg 0
